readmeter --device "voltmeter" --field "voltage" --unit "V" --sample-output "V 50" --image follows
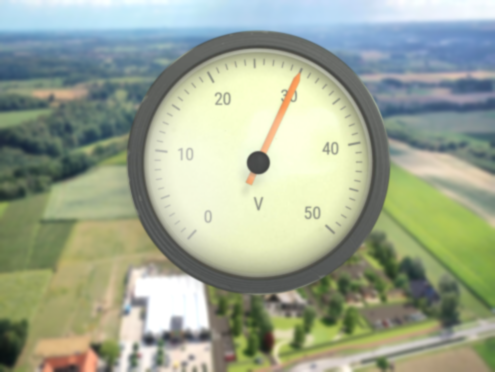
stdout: V 30
